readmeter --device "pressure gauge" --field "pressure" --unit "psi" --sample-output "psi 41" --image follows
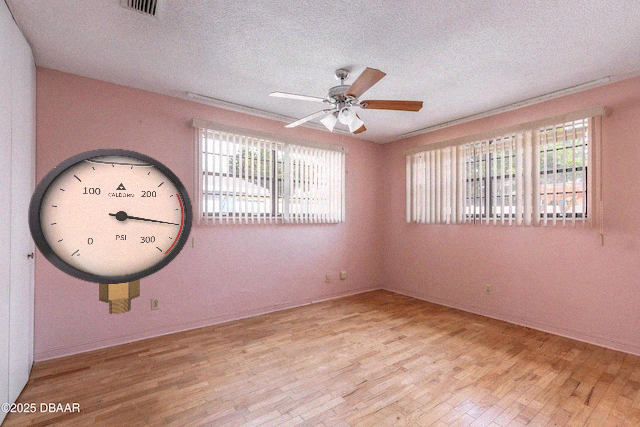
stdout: psi 260
